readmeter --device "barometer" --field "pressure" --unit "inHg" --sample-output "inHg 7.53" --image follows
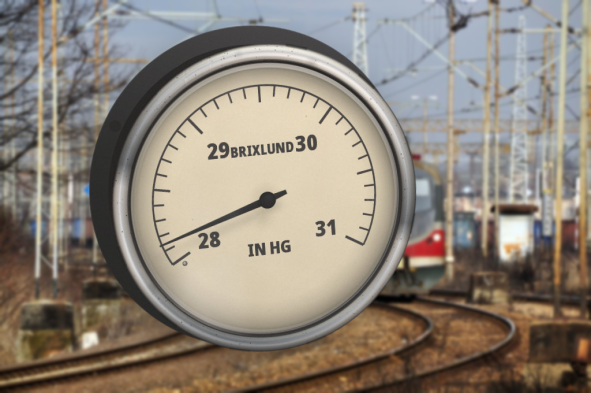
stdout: inHg 28.15
